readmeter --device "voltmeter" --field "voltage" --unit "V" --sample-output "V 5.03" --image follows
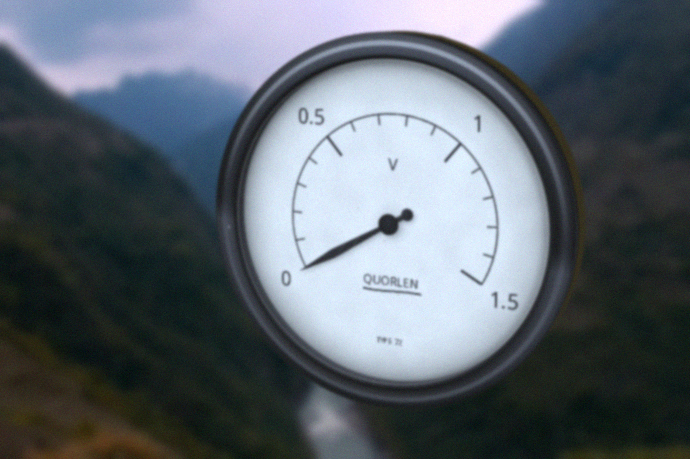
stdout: V 0
